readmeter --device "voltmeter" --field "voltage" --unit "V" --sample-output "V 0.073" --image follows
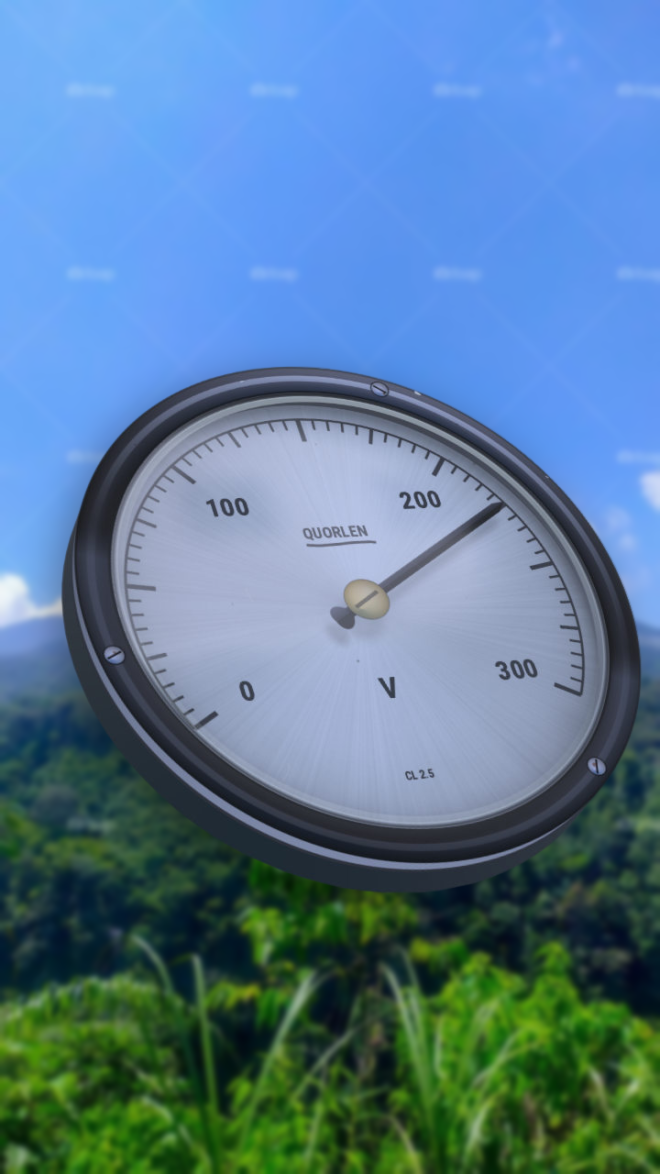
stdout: V 225
